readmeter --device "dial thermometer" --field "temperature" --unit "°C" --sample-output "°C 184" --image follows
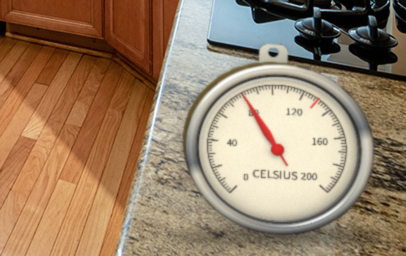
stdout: °C 80
